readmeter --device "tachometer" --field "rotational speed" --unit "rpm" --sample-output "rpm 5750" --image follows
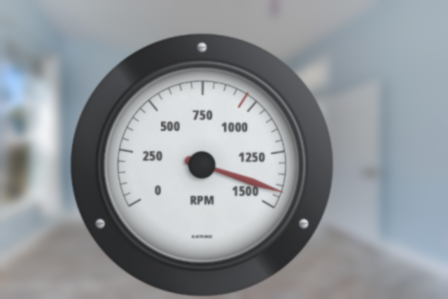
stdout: rpm 1425
